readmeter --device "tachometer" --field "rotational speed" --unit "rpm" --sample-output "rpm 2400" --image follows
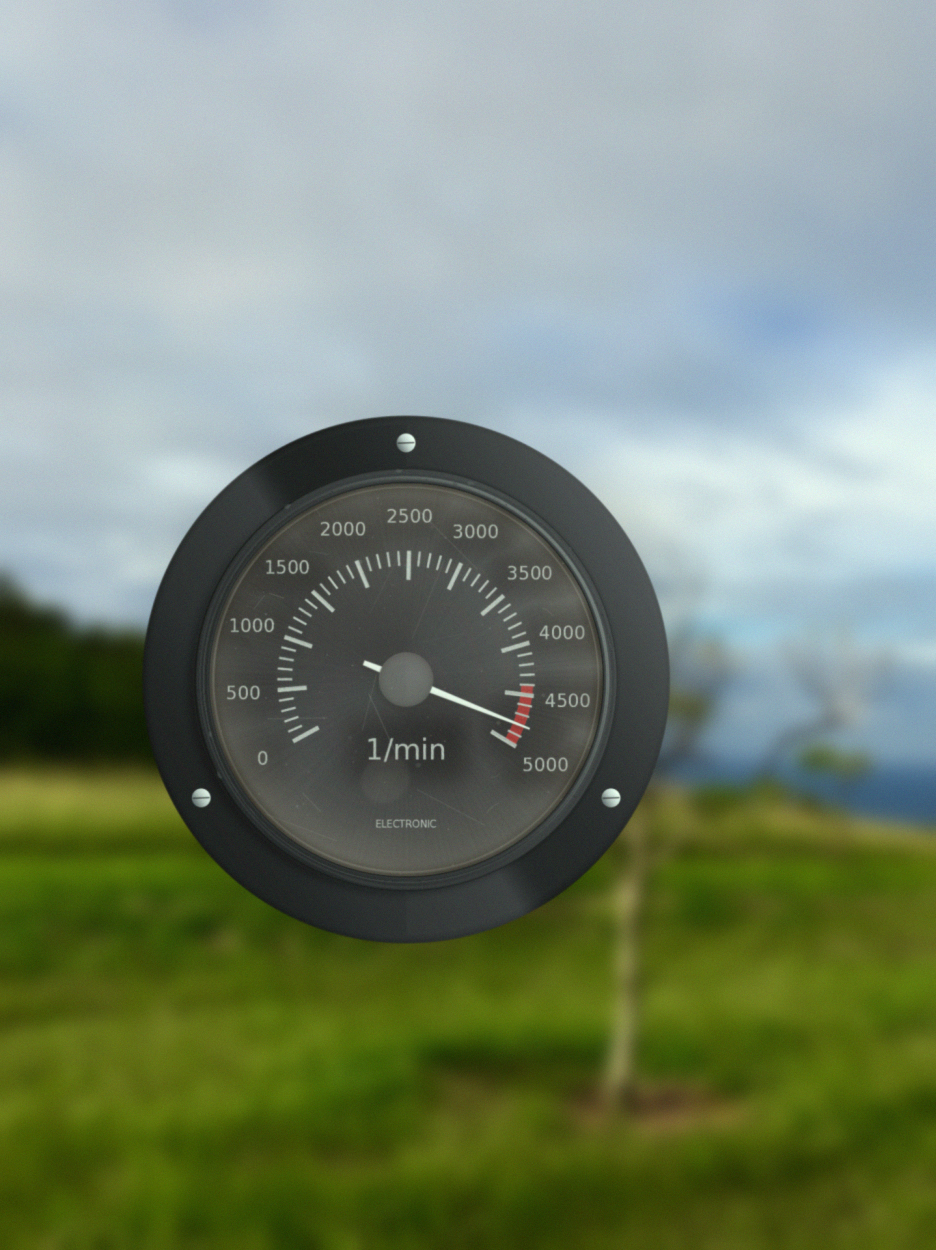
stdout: rpm 4800
